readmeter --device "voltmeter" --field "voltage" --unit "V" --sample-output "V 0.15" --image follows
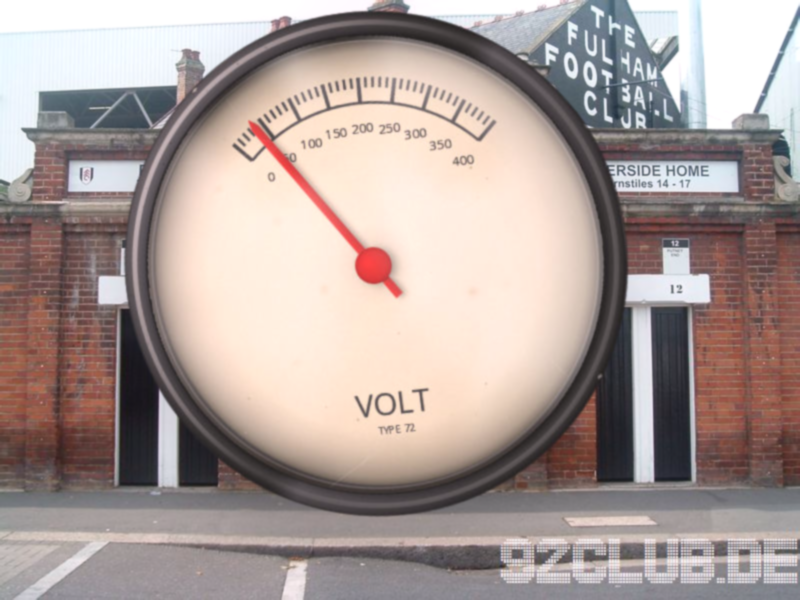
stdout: V 40
